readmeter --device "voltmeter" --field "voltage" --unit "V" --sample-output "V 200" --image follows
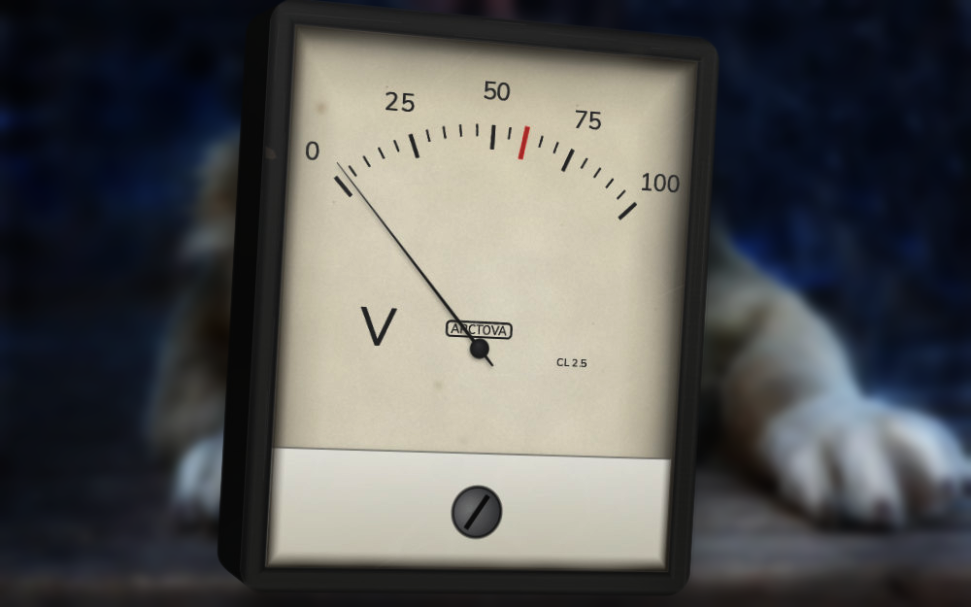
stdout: V 2.5
